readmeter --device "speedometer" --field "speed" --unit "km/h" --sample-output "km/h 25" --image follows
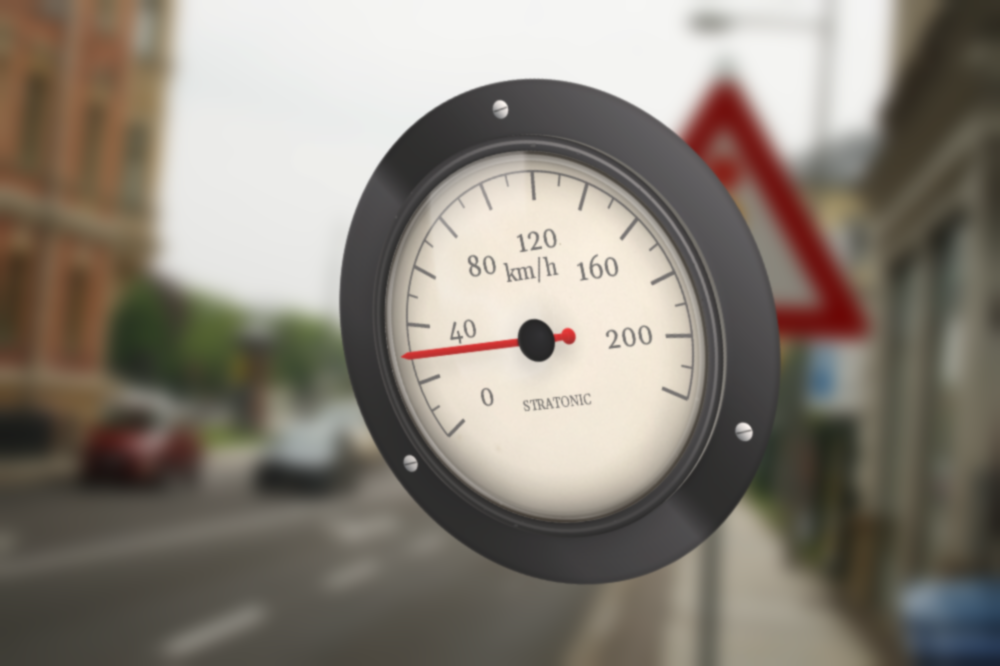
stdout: km/h 30
